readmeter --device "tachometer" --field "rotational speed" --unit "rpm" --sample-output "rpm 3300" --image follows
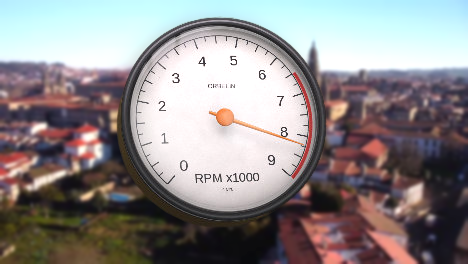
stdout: rpm 8250
